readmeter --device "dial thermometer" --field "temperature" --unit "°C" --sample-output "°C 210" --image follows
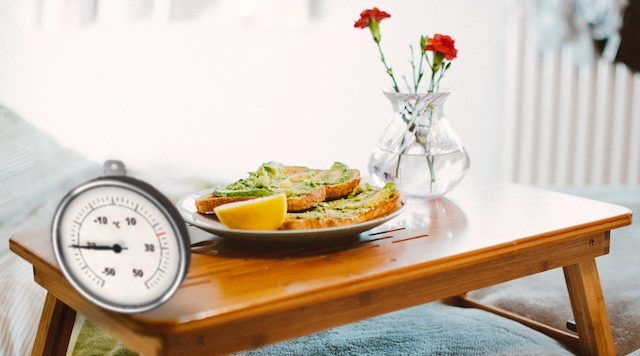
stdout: °C -30
